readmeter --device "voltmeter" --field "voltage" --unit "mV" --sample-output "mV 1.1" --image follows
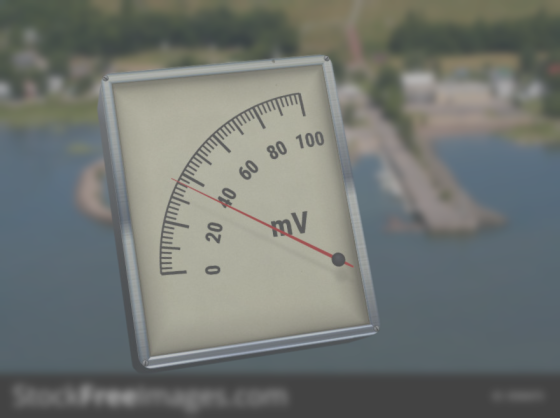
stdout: mV 36
